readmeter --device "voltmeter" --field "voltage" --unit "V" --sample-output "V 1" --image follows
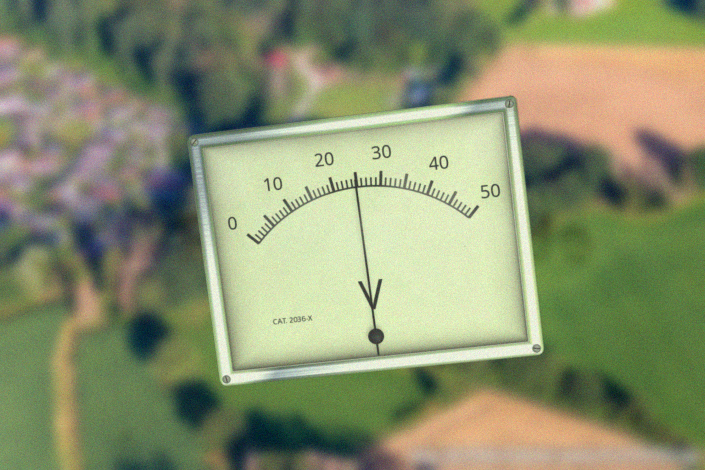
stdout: V 25
